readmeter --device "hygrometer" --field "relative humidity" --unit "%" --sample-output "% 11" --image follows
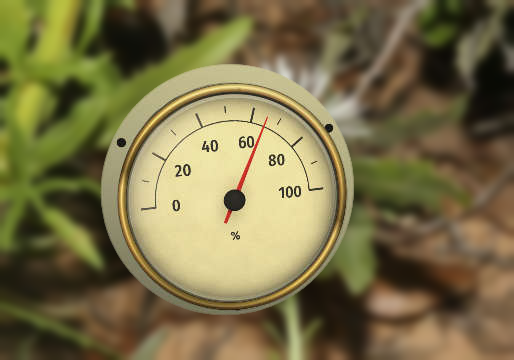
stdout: % 65
